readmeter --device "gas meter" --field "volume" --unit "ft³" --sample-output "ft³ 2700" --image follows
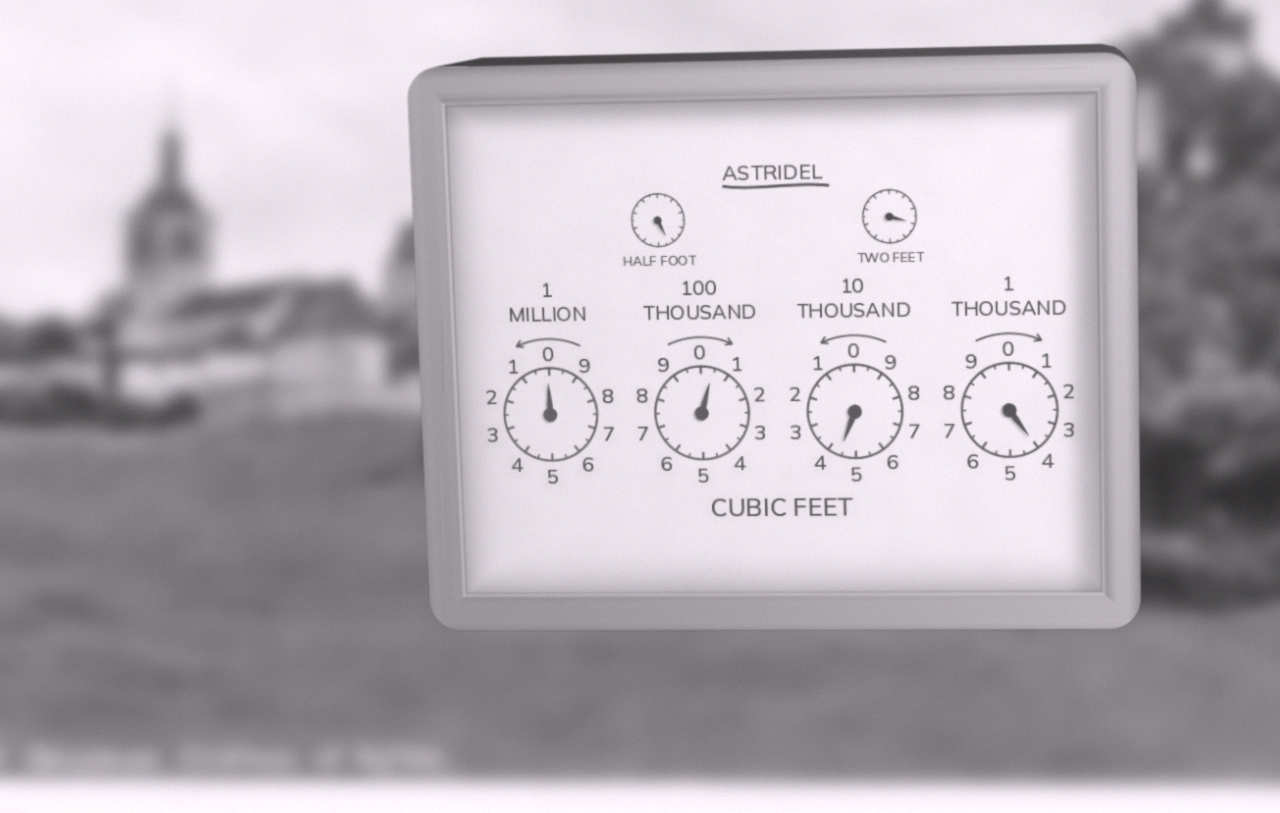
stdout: ft³ 4400
